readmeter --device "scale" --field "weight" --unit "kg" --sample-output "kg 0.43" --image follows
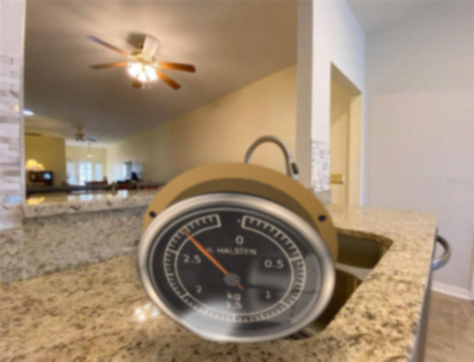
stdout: kg 2.75
